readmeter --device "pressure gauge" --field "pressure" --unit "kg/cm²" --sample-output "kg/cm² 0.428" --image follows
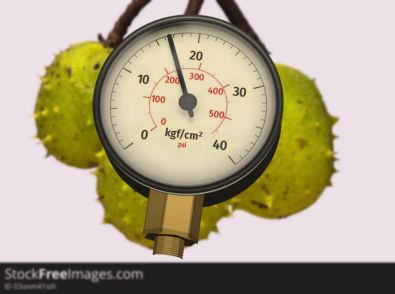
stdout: kg/cm² 16.5
